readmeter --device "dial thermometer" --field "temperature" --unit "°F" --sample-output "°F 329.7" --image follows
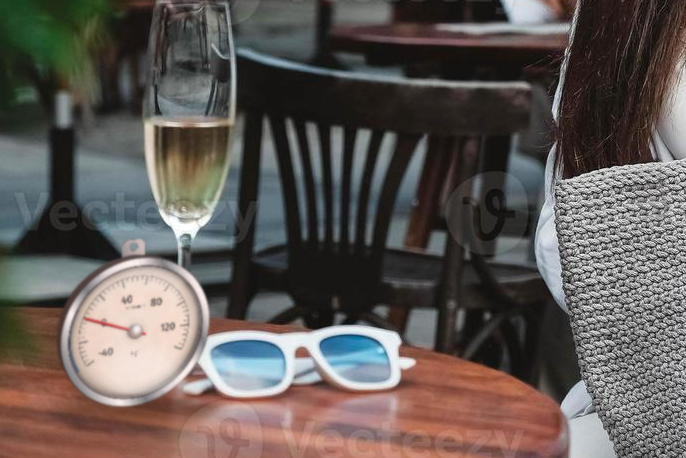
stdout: °F 0
